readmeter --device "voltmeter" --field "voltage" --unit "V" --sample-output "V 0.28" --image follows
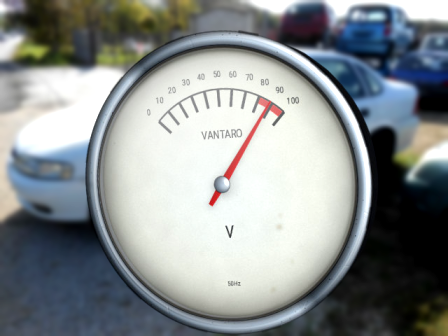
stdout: V 90
